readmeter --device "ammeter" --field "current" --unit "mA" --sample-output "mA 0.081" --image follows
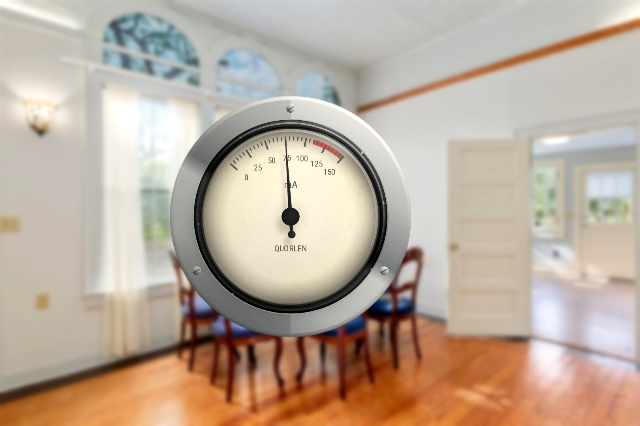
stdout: mA 75
